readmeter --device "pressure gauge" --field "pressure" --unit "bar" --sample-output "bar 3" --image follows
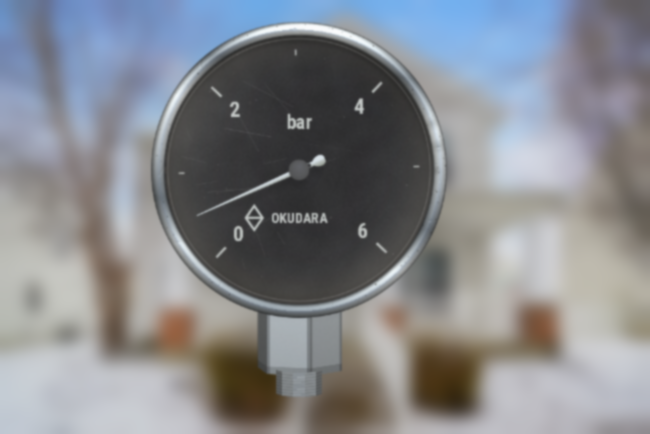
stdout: bar 0.5
